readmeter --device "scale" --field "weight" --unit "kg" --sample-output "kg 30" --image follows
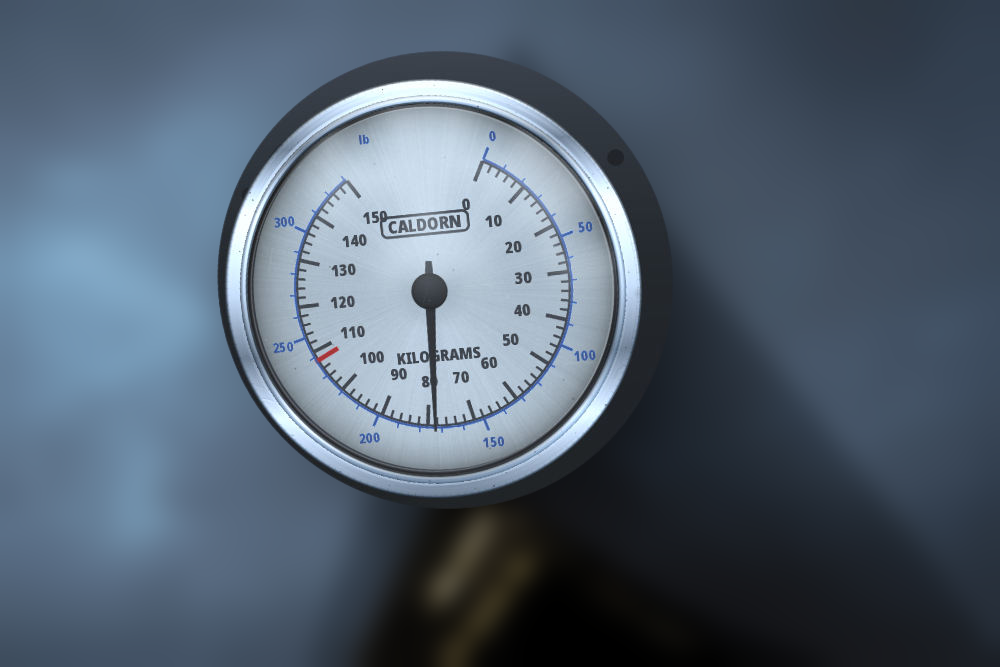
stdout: kg 78
